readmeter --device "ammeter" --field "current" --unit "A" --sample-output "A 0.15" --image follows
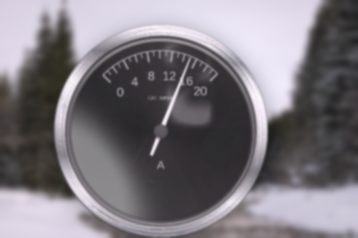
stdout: A 15
